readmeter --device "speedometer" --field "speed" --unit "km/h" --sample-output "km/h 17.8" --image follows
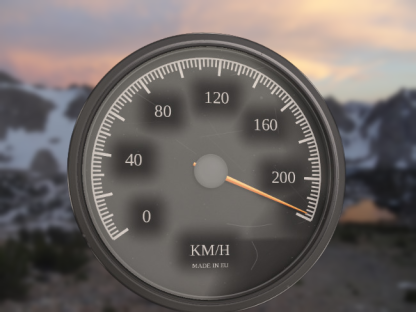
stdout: km/h 218
